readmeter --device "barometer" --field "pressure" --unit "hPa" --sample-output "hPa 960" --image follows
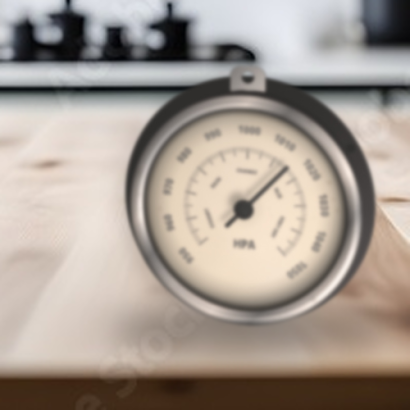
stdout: hPa 1015
